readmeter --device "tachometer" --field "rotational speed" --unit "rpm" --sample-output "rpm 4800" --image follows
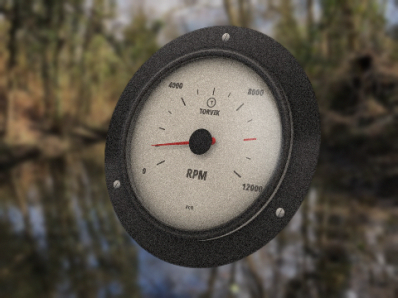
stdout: rpm 1000
